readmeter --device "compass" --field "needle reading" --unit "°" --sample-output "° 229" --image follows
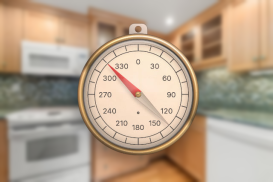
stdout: ° 315
